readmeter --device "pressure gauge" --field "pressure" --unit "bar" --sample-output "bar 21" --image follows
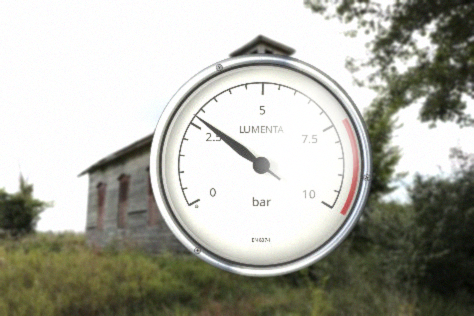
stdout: bar 2.75
